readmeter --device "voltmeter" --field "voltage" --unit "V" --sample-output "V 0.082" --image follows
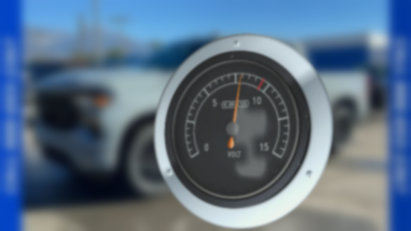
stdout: V 8
